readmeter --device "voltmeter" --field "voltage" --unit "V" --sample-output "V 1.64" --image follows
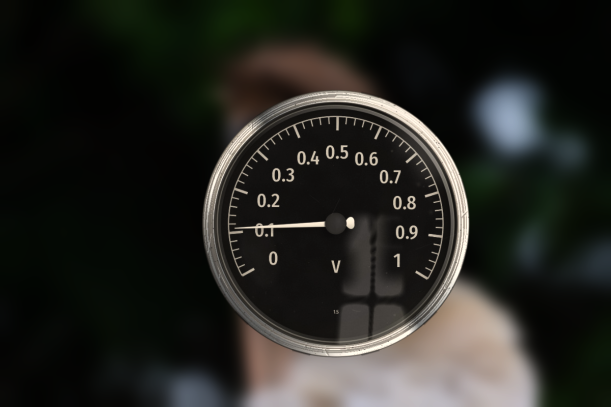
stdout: V 0.11
